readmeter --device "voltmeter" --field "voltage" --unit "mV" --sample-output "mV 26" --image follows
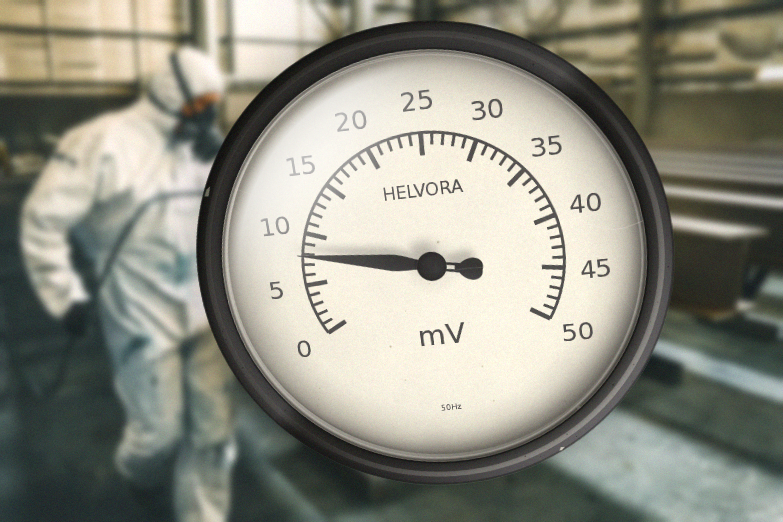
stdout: mV 8
